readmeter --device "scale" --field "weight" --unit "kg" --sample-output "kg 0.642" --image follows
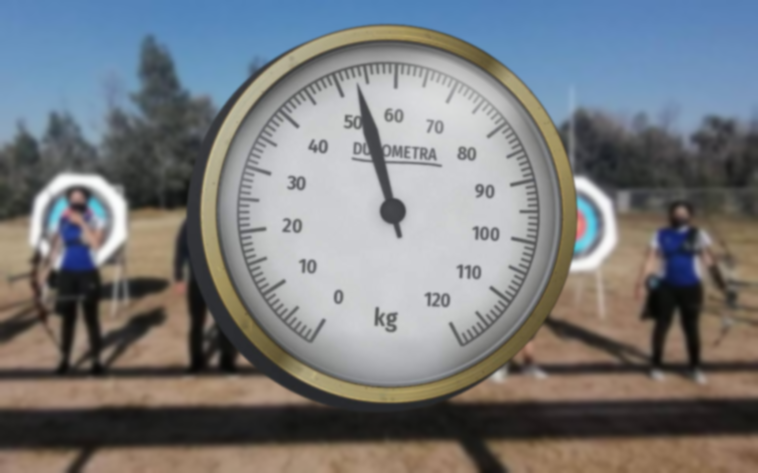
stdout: kg 53
